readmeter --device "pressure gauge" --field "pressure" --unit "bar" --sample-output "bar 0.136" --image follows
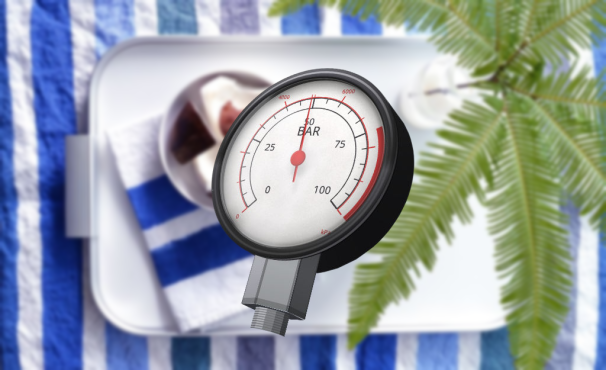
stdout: bar 50
